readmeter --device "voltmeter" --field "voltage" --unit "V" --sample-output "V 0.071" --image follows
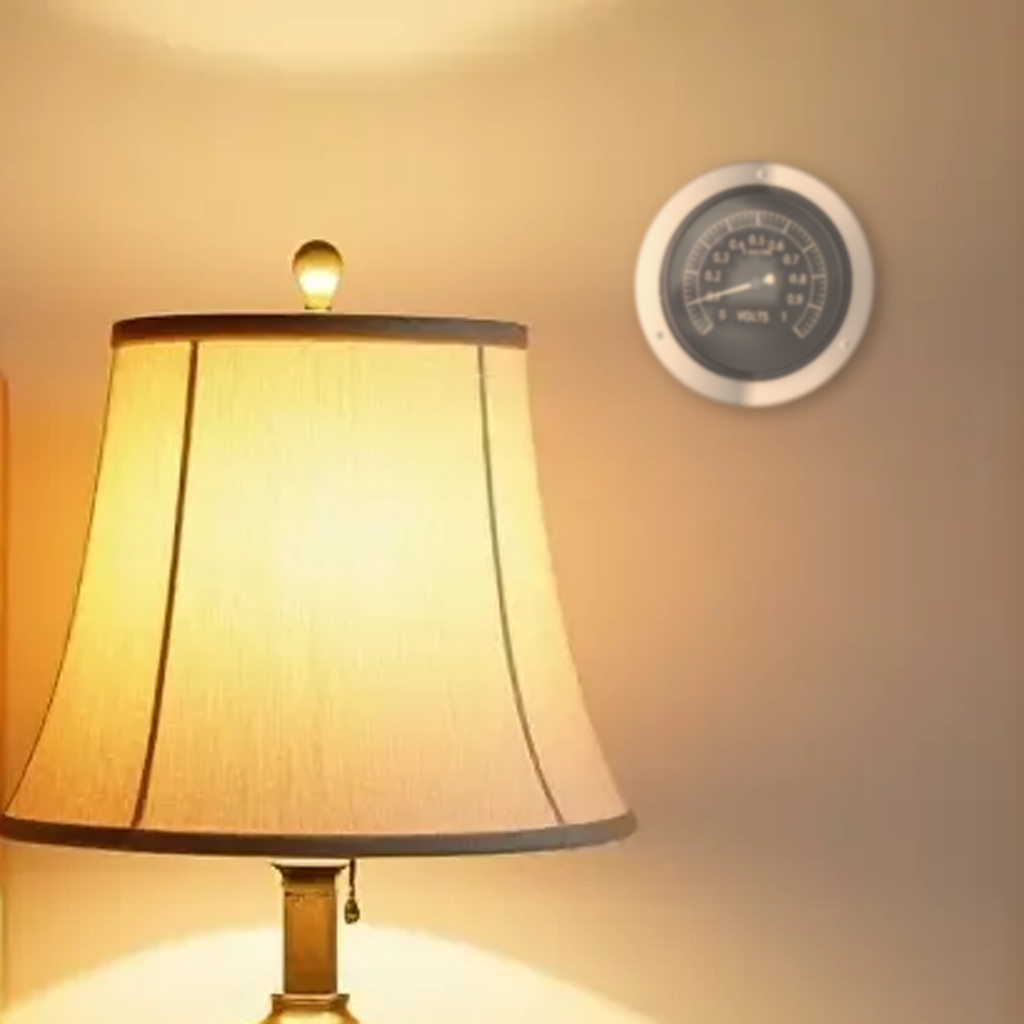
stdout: V 0.1
